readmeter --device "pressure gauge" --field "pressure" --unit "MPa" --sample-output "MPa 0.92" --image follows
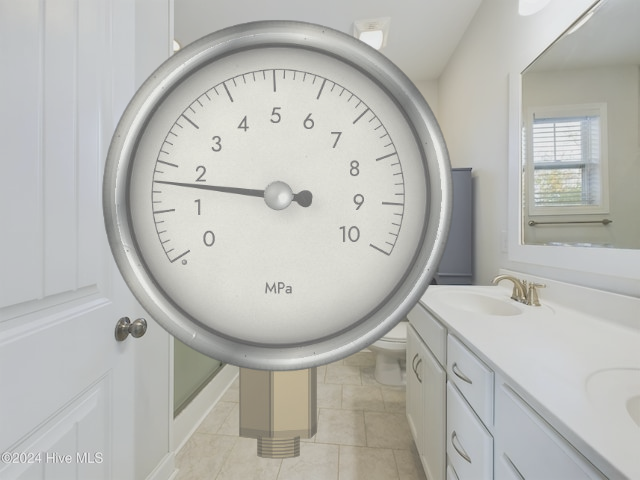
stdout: MPa 1.6
